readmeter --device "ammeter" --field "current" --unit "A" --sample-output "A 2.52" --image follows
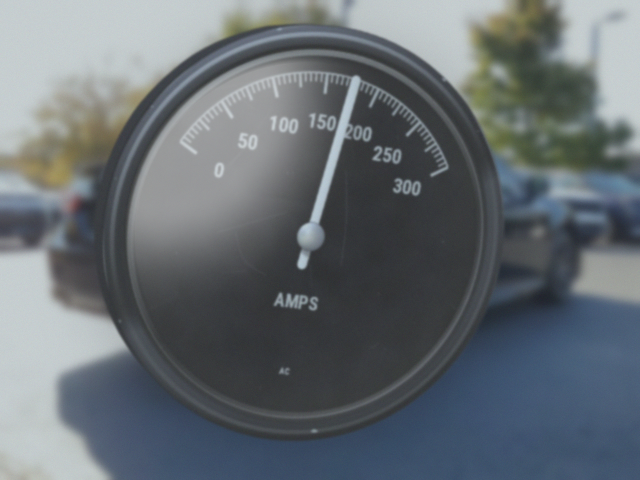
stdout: A 175
